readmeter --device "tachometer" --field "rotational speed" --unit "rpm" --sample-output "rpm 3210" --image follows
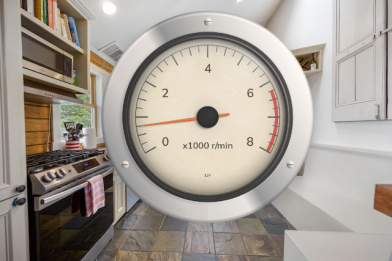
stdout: rpm 750
